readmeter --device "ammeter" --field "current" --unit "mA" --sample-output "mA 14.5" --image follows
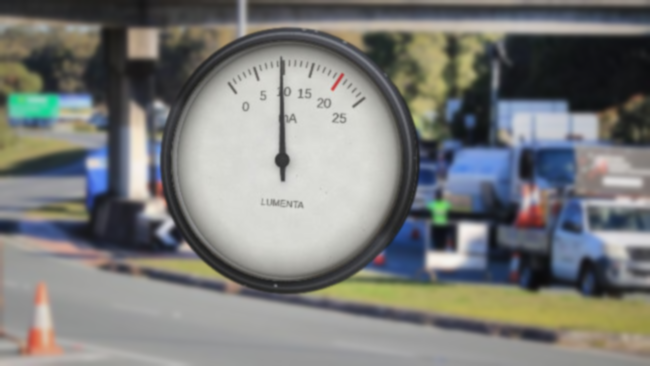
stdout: mA 10
